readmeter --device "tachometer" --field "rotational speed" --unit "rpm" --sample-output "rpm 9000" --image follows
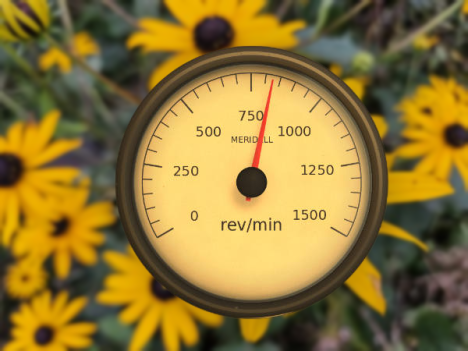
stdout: rpm 825
